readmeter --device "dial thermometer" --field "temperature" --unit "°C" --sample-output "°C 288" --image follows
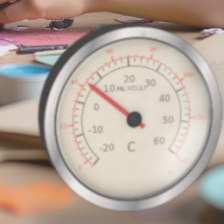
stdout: °C 6
